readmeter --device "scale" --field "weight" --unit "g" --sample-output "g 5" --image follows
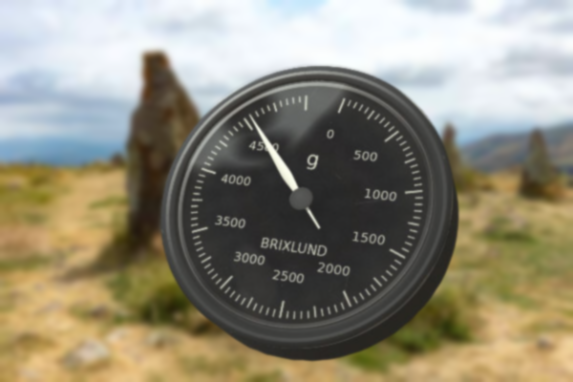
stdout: g 4550
